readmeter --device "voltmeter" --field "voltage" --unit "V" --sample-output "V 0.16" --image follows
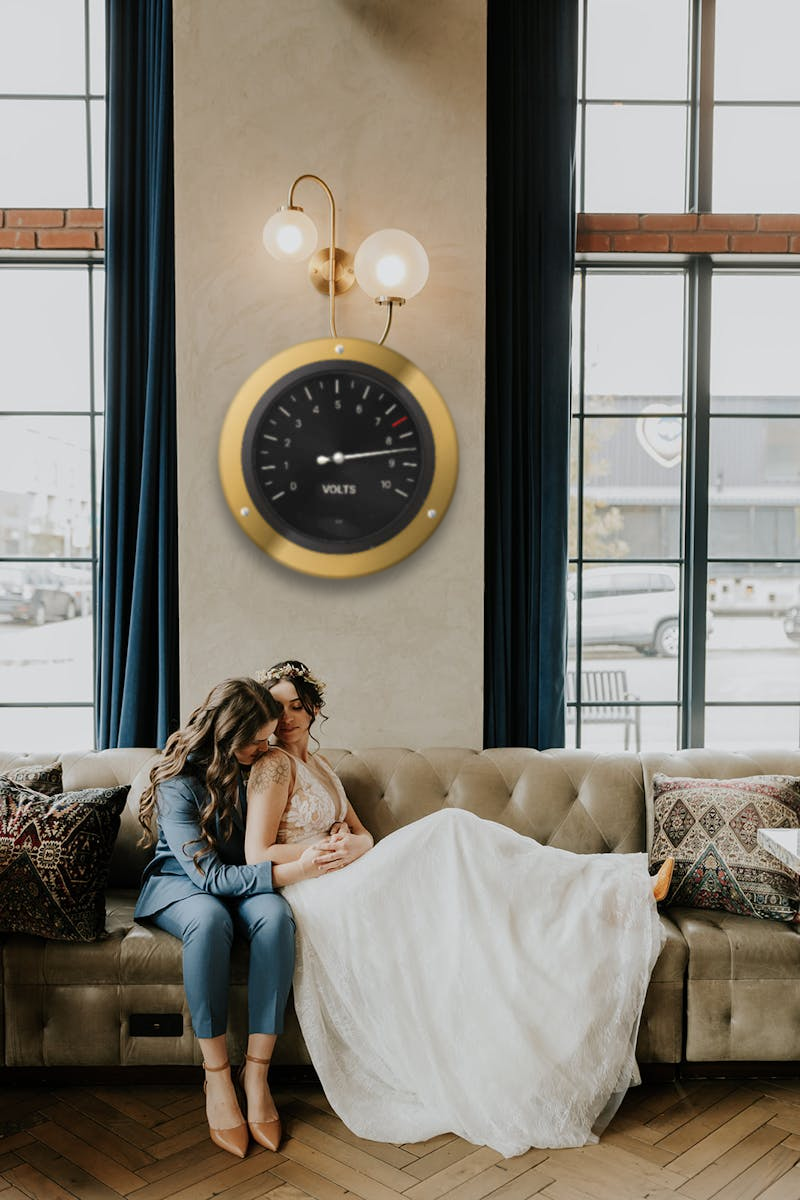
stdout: V 8.5
